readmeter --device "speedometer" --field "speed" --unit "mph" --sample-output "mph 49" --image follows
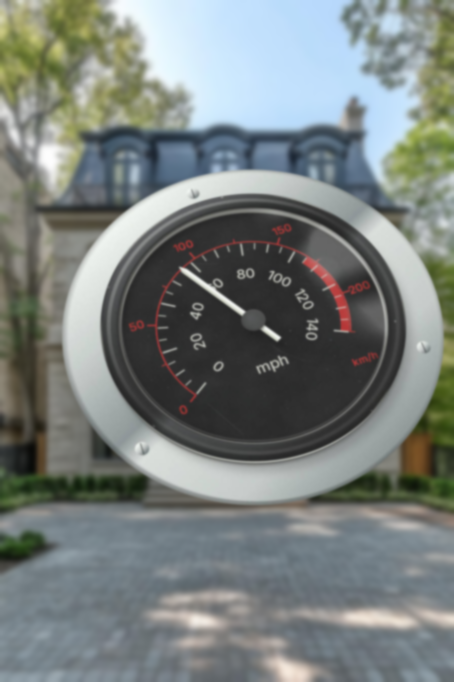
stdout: mph 55
